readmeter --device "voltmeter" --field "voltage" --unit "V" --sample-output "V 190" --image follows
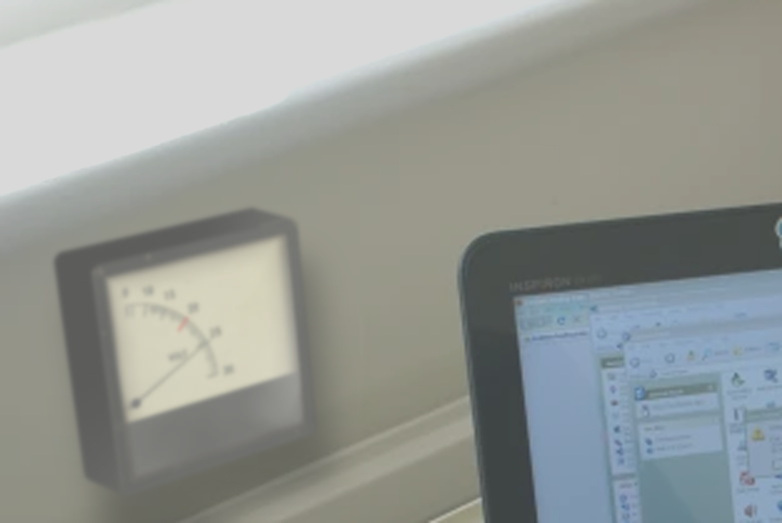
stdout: V 25
